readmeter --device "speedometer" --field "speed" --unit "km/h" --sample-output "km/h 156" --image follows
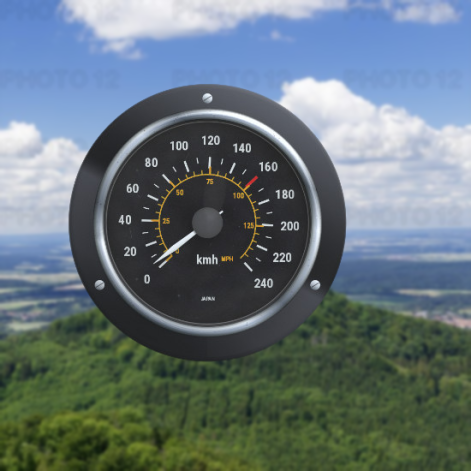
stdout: km/h 5
